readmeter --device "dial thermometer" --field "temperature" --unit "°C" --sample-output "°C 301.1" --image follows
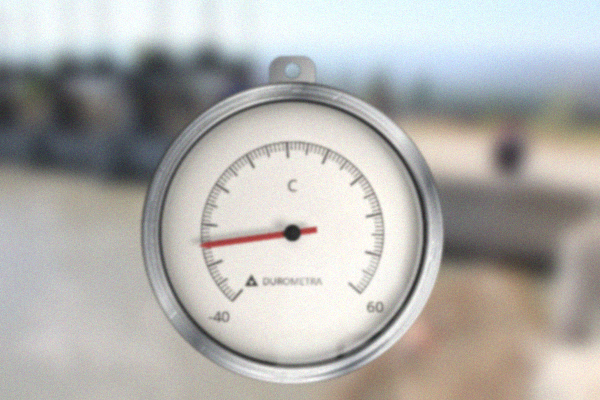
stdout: °C -25
